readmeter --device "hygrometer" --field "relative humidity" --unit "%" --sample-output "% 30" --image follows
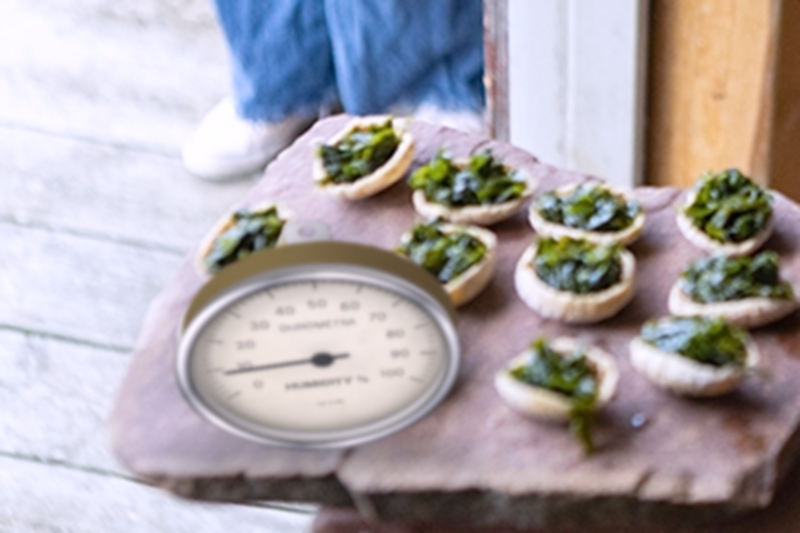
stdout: % 10
